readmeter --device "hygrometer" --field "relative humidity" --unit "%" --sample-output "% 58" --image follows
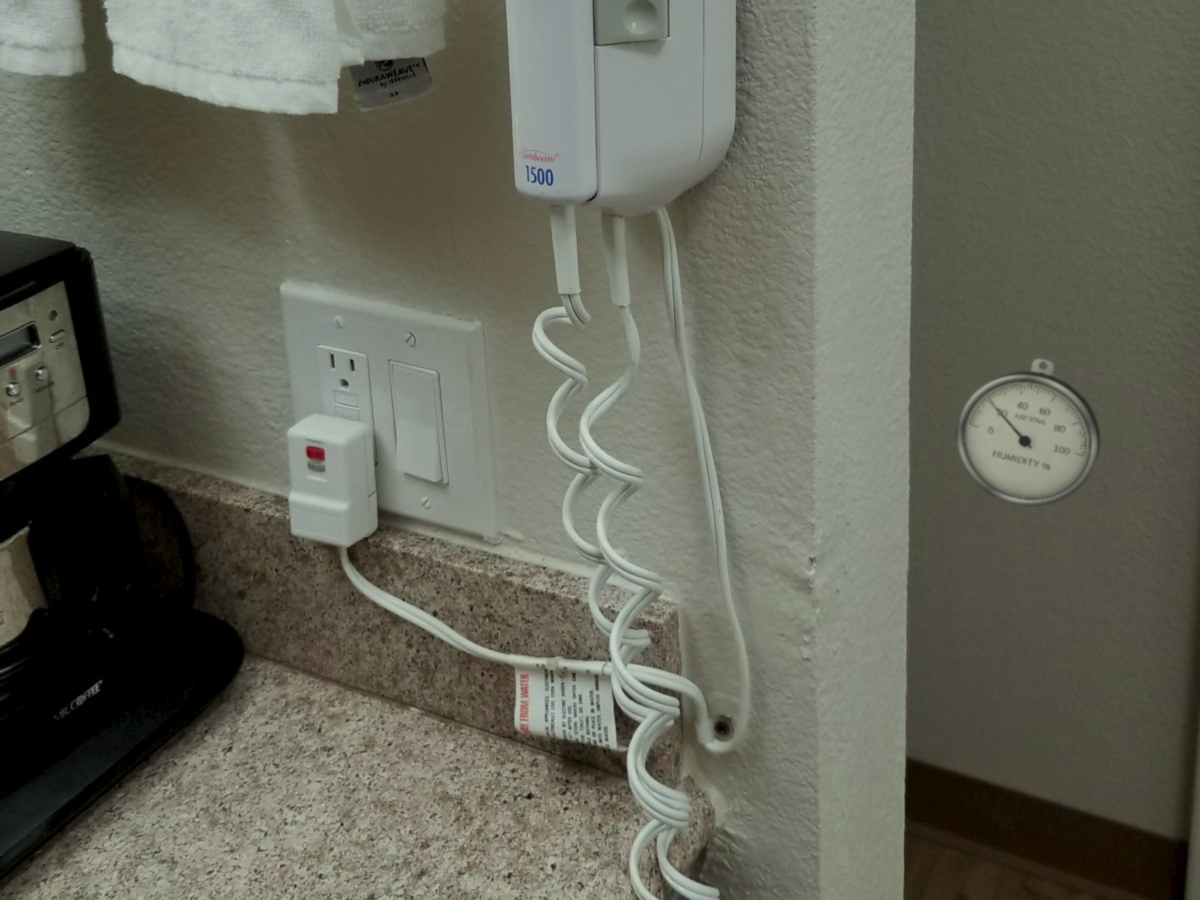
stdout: % 20
